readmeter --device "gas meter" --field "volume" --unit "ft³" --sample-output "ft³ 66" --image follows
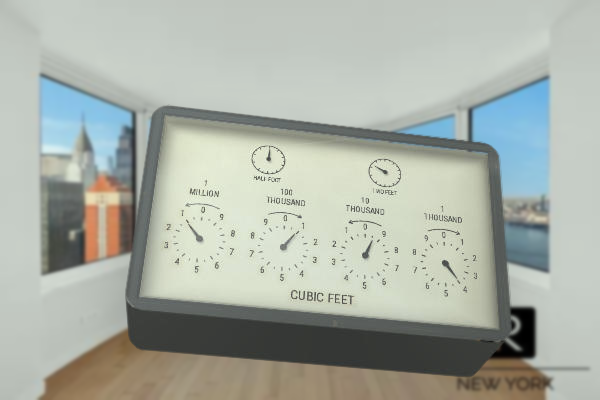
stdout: ft³ 109400
